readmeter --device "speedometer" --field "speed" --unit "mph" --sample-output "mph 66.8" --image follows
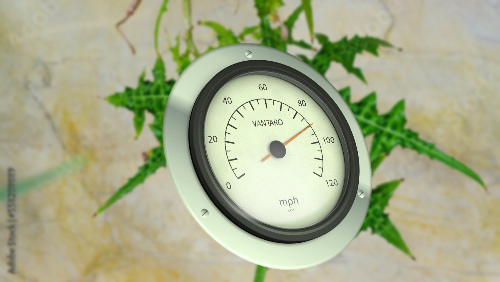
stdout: mph 90
